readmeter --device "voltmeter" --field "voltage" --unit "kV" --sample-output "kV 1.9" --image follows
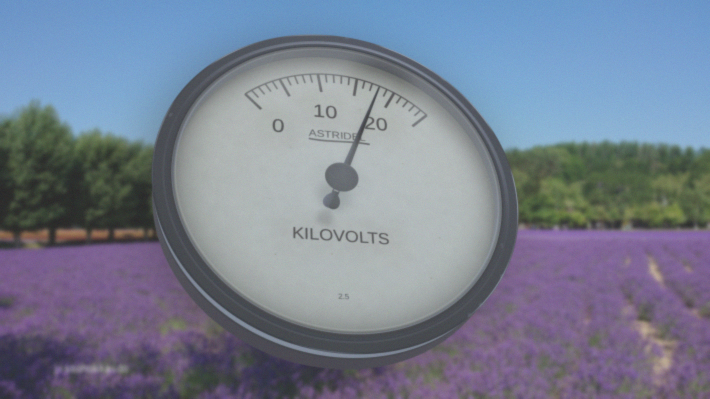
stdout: kV 18
